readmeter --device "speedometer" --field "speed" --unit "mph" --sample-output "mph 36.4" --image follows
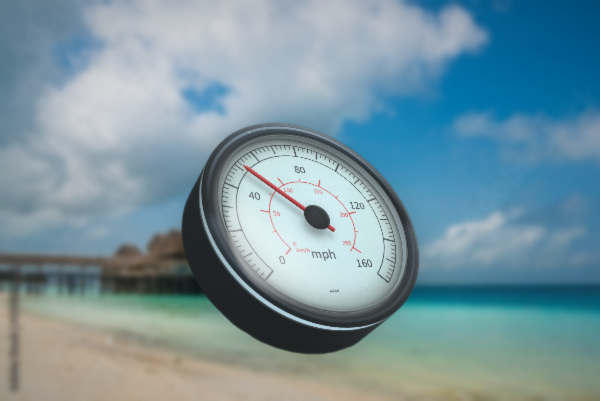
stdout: mph 50
